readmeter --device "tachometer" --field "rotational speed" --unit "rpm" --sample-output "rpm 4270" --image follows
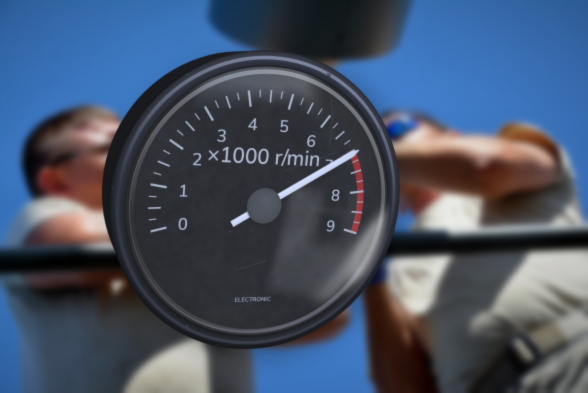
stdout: rpm 7000
